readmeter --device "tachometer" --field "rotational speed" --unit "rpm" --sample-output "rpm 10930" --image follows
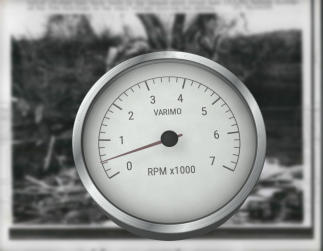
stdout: rpm 400
